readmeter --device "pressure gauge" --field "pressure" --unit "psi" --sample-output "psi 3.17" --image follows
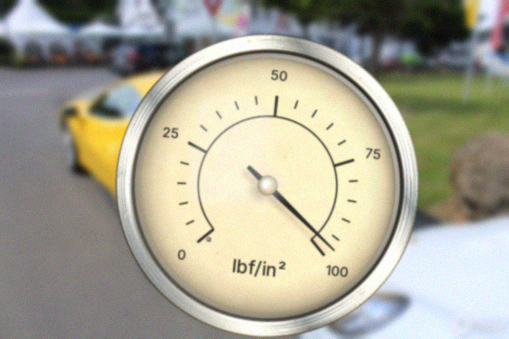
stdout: psi 97.5
